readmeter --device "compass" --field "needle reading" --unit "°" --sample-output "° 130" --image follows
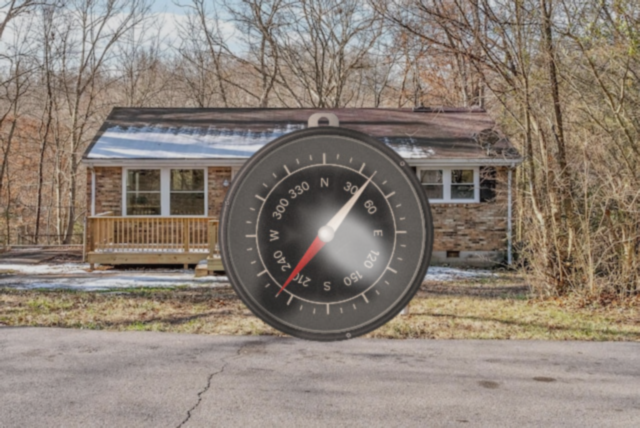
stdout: ° 220
